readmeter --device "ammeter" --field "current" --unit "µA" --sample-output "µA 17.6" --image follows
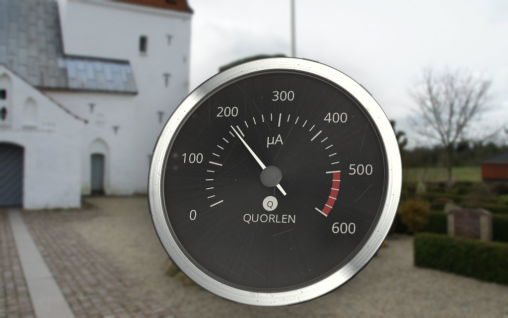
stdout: µA 190
